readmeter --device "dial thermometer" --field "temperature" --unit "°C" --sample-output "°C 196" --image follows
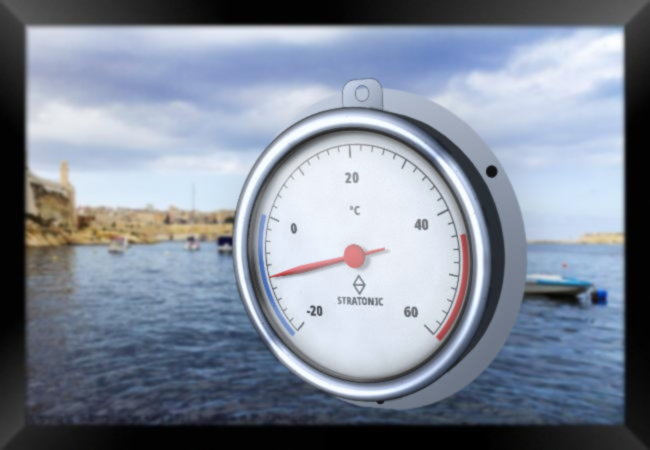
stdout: °C -10
